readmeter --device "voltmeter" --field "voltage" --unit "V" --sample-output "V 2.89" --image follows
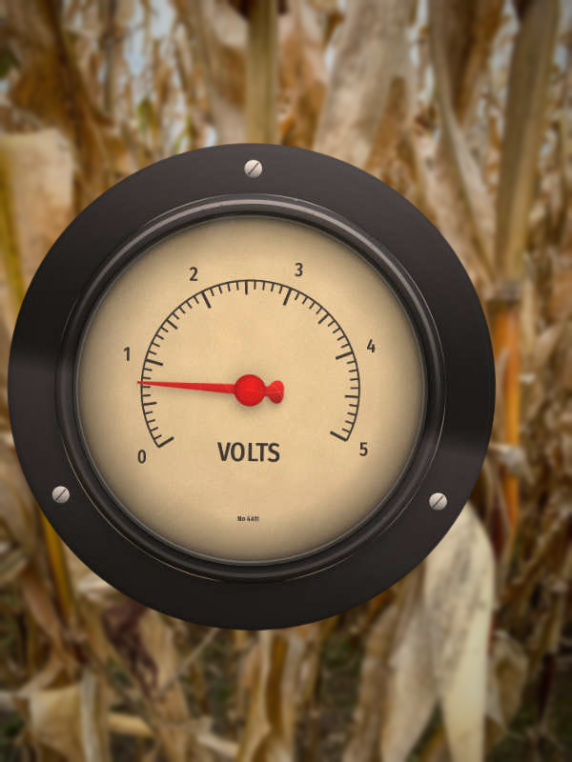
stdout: V 0.75
